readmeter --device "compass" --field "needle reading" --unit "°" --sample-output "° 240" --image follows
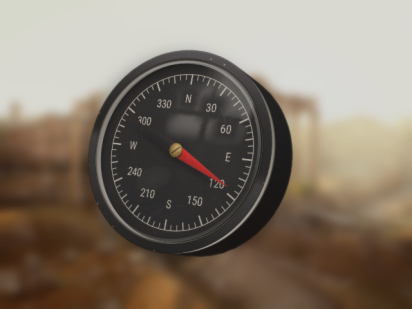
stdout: ° 115
